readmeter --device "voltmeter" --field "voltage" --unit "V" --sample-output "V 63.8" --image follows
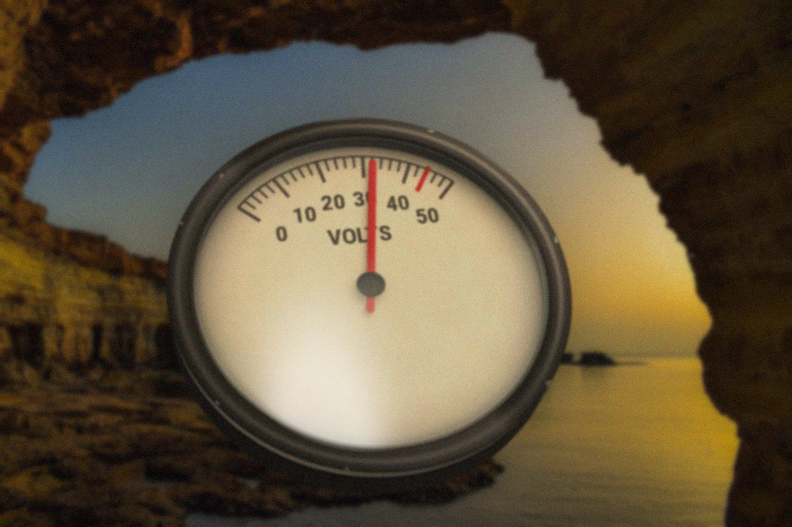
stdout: V 32
